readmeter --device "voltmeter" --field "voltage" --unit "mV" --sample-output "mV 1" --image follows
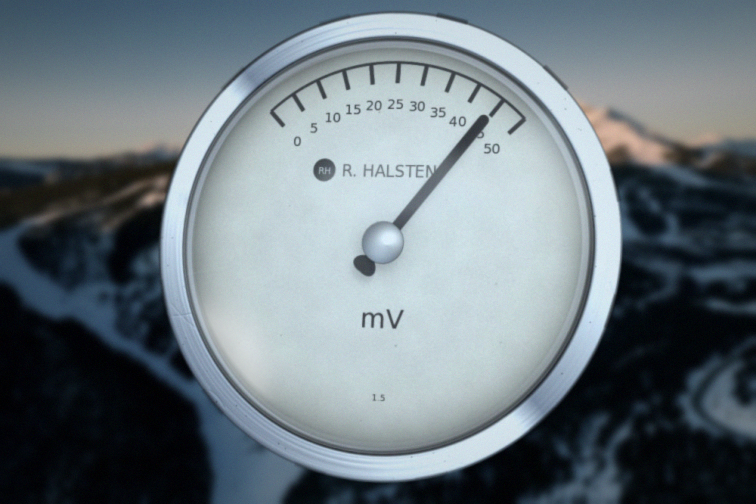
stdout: mV 45
